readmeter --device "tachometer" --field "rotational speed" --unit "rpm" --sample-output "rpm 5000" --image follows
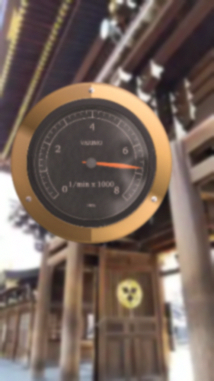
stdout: rpm 6800
